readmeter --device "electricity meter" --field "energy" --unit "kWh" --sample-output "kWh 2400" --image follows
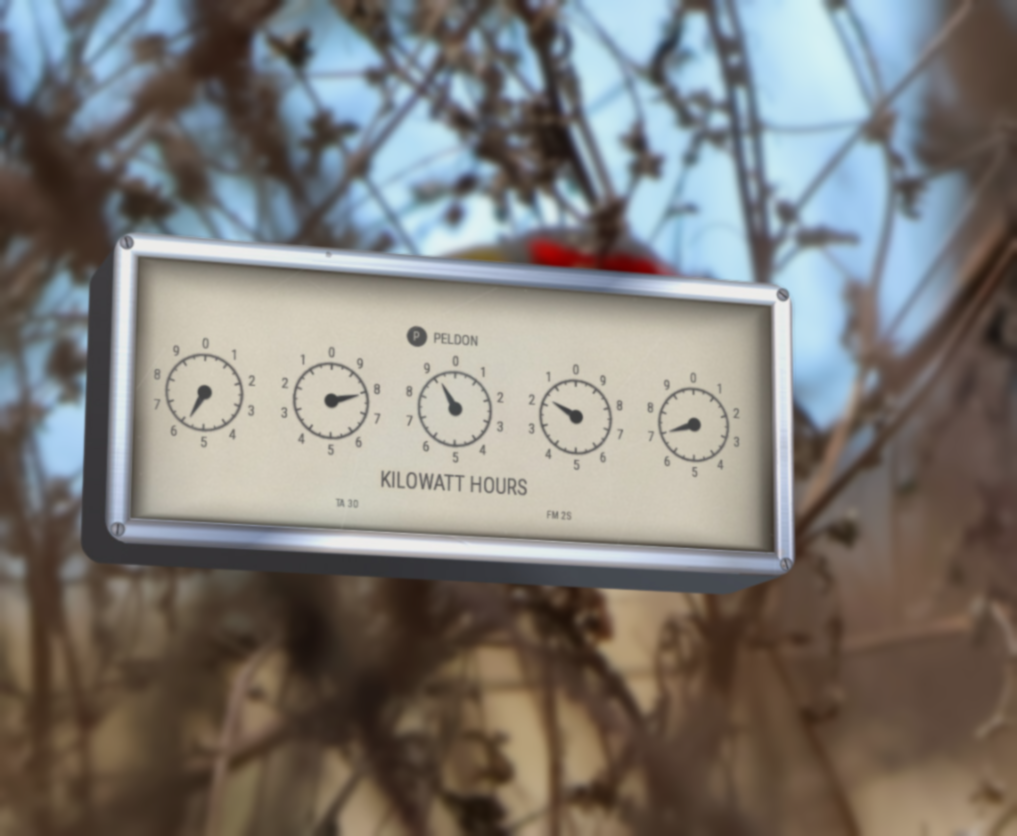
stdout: kWh 57917
